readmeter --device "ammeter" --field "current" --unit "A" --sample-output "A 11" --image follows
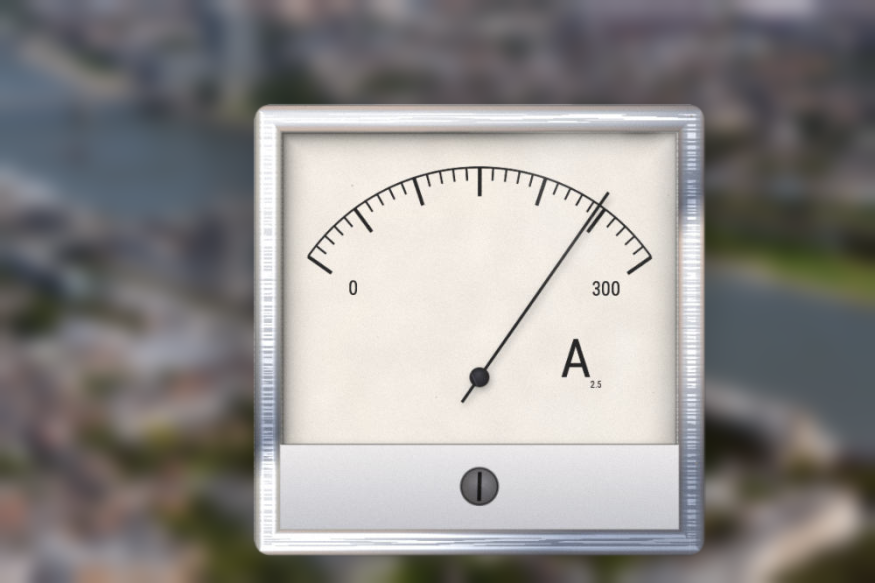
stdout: A 245
